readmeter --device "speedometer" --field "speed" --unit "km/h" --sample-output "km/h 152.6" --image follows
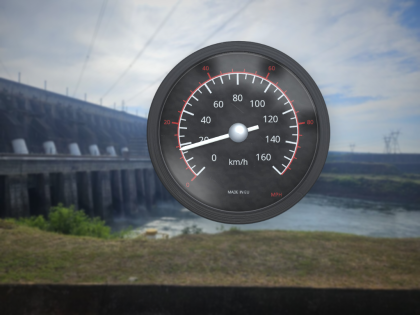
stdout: km/h 17.5
